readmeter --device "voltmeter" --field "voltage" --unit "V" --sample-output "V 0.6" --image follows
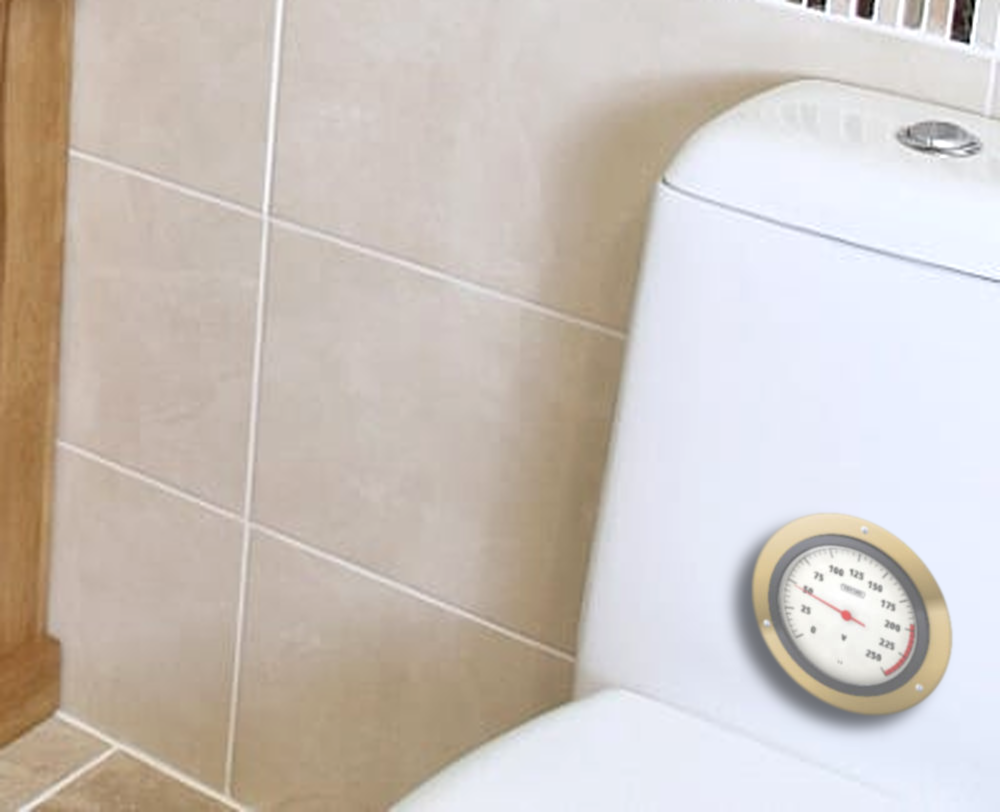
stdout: V 50
